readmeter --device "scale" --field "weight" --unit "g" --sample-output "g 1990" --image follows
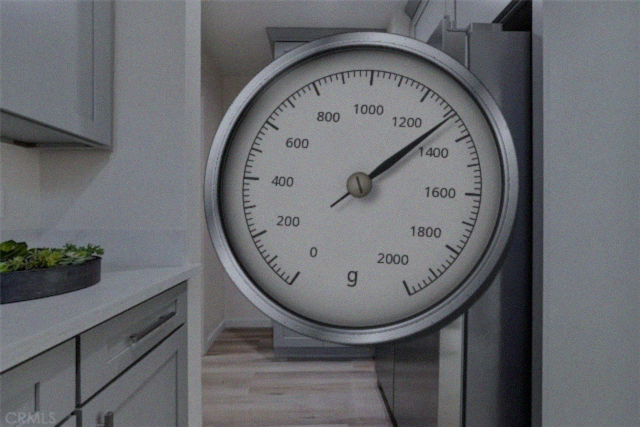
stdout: g 1320
